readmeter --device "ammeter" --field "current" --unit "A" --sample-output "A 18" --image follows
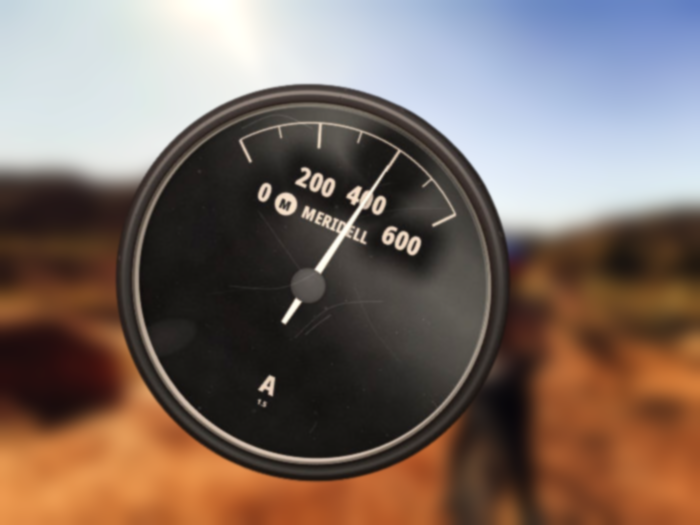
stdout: A 400
